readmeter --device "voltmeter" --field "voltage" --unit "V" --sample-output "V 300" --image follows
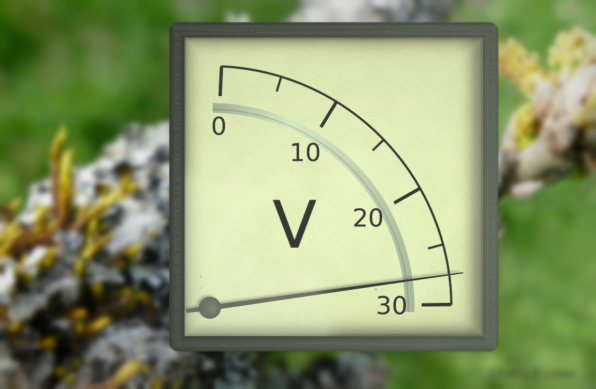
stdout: V 27.5
